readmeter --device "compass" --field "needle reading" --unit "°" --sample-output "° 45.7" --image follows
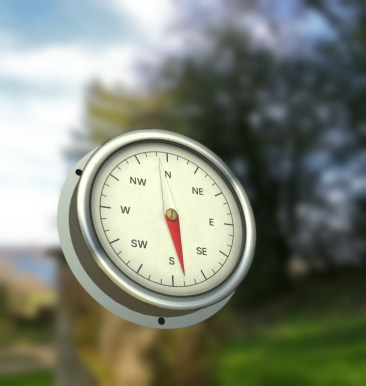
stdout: ° 170
